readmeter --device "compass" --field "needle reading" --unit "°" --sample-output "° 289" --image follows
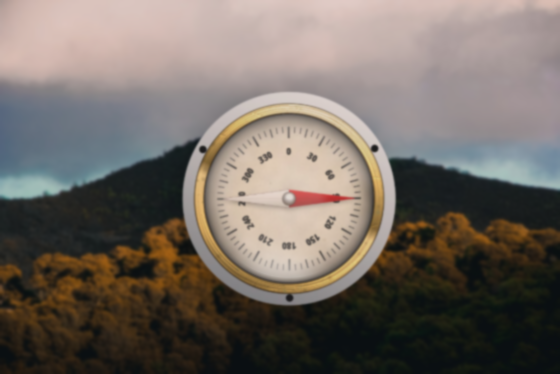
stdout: ° 90
